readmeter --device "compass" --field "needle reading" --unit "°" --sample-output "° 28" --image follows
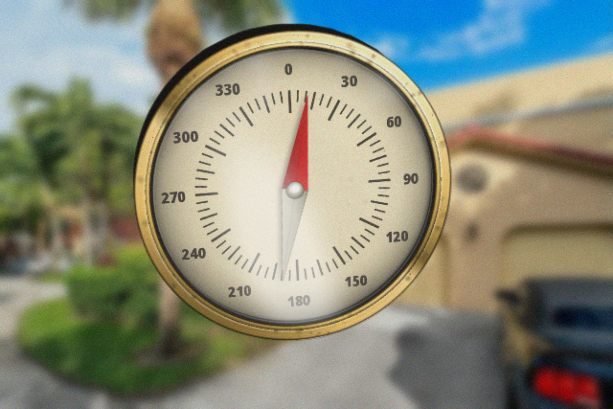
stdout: ° 10
